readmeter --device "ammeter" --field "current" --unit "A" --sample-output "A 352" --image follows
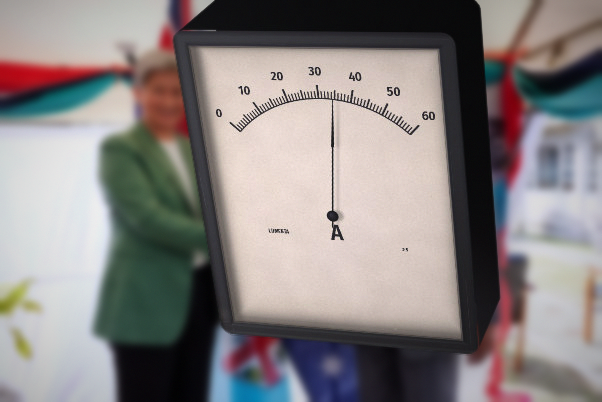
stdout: A 35
